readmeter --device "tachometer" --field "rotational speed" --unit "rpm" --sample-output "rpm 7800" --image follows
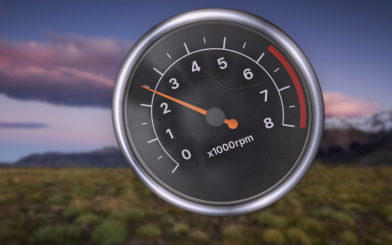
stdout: rpm 2500
